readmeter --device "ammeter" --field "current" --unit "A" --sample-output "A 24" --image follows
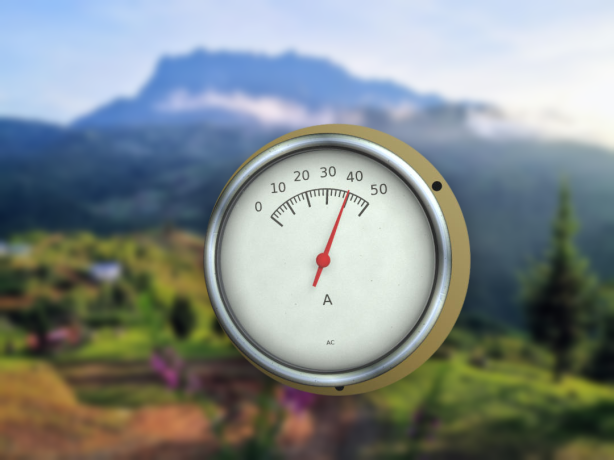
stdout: A 40
